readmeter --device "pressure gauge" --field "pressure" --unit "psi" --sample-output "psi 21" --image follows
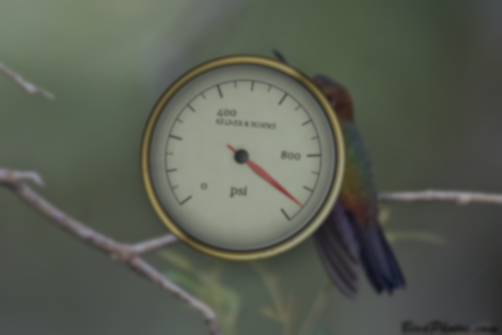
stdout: psi 950
